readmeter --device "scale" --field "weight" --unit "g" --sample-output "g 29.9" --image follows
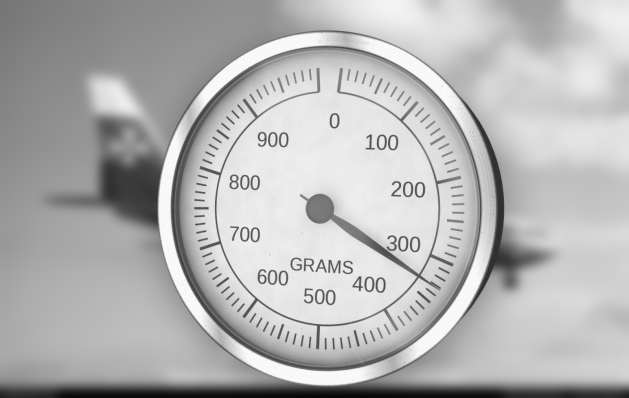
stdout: g 330
